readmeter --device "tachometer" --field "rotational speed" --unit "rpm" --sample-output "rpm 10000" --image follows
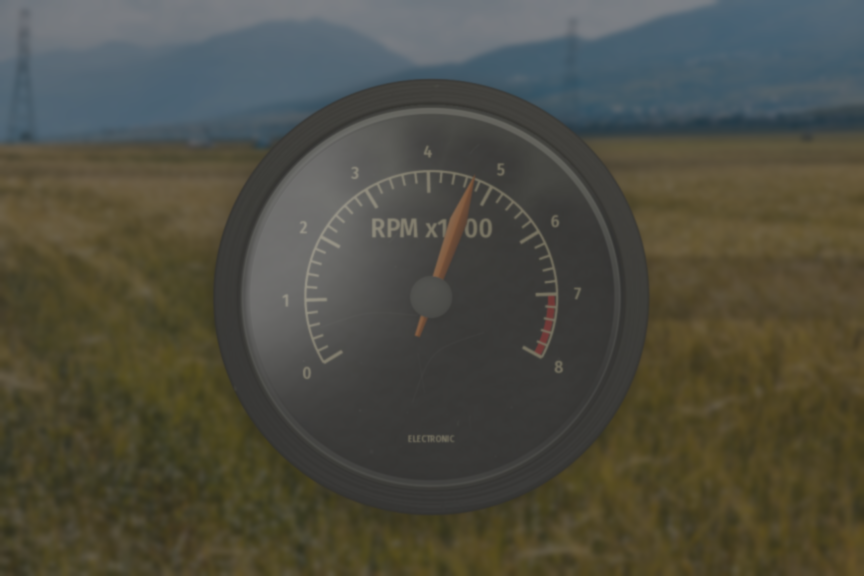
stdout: rpm 4700
